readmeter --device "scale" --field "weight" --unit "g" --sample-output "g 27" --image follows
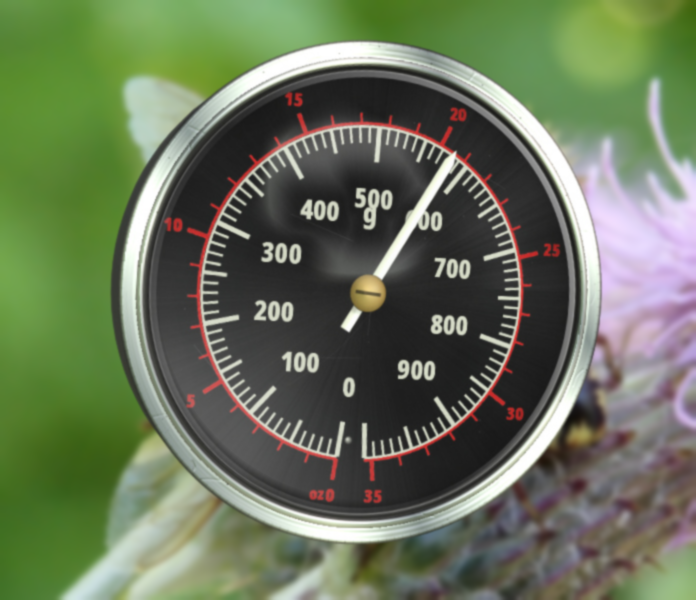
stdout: g 580
